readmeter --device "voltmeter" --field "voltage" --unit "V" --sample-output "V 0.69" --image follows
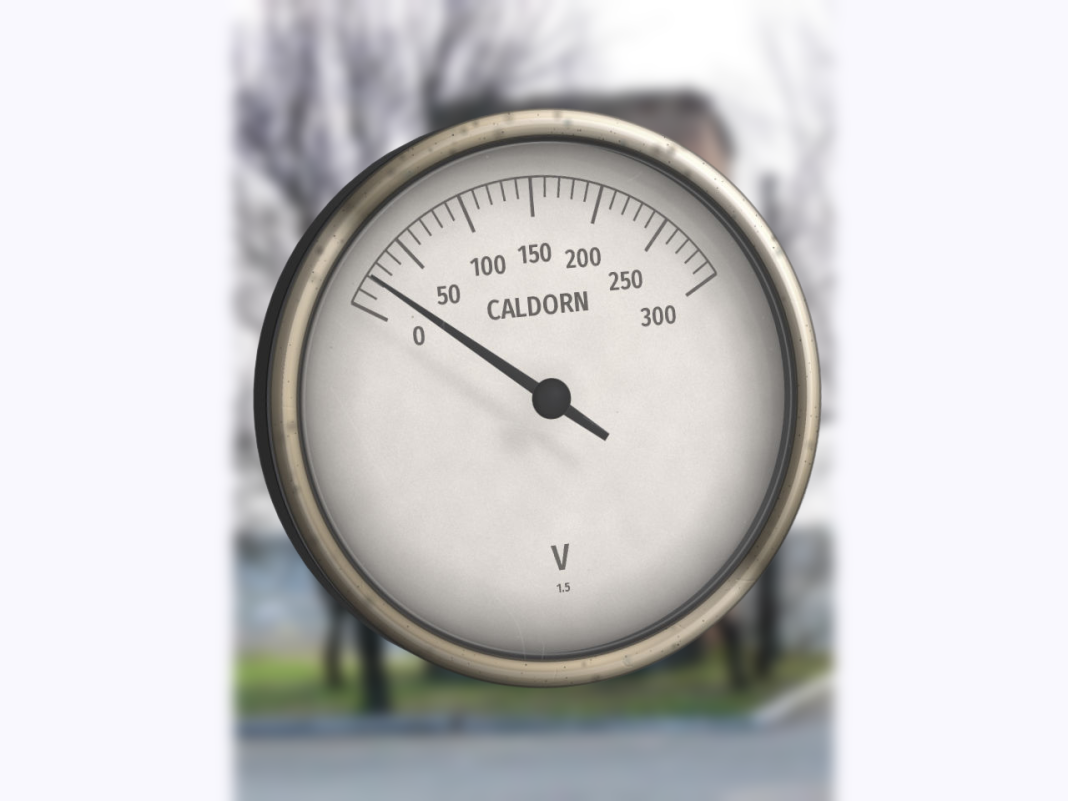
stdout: V 20
